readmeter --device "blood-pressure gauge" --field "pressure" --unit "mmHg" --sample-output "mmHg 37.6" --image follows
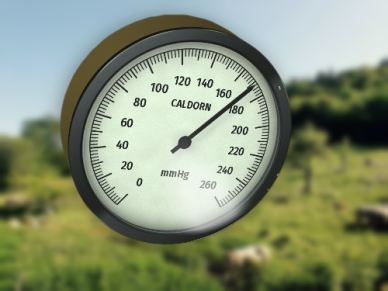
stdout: mmHg 170
